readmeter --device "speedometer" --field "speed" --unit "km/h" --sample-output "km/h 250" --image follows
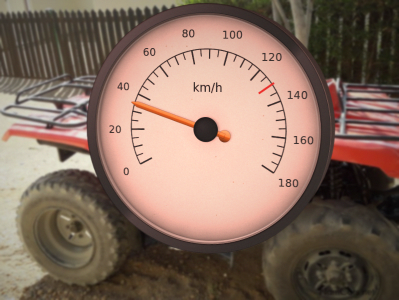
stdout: km/h 35
